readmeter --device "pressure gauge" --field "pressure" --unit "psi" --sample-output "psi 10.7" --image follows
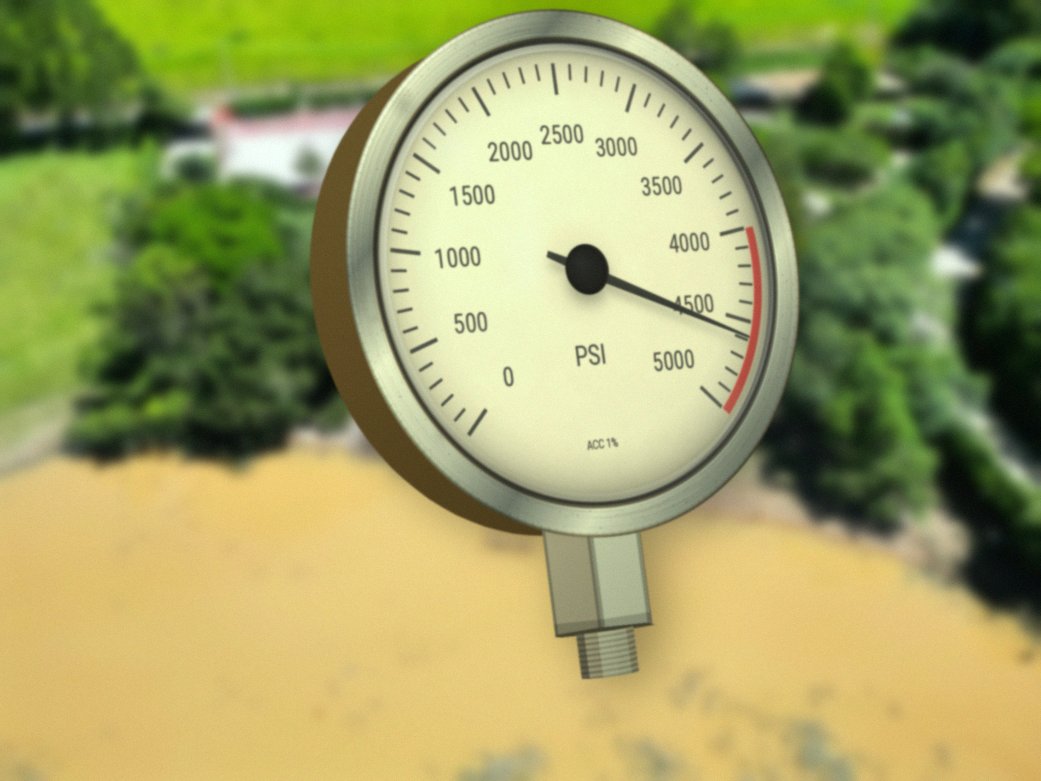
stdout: psi 4600
